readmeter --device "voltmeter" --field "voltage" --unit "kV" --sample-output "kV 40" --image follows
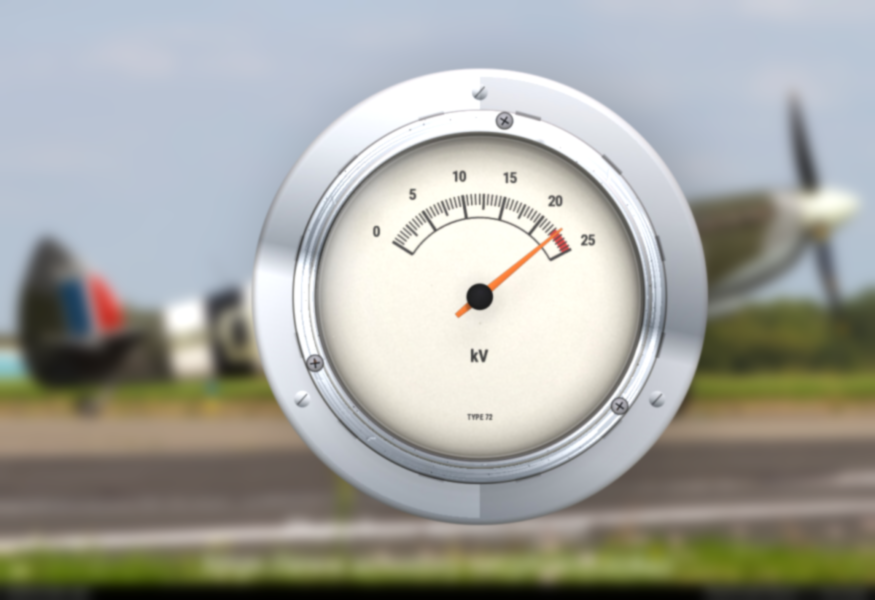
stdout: kV 22.5
